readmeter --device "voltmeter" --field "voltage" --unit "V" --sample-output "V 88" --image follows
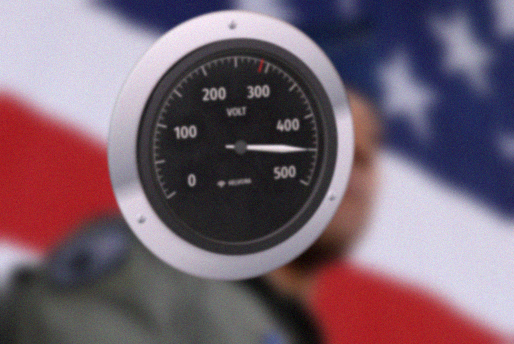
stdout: V 450
